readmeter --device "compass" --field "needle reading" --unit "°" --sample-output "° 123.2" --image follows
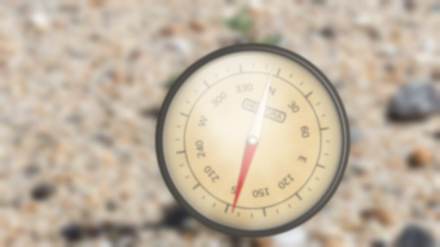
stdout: ° 175
